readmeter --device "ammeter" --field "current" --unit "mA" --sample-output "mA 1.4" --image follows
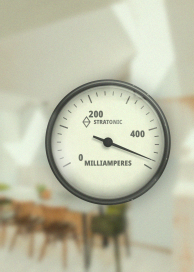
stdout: mA 480
